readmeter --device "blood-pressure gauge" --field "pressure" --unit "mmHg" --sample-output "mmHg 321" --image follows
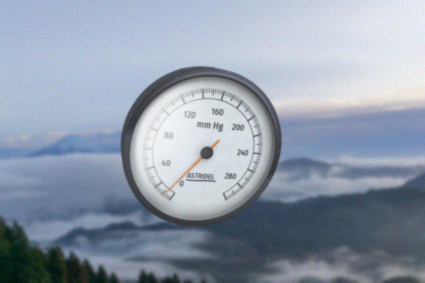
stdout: mmHg 10
